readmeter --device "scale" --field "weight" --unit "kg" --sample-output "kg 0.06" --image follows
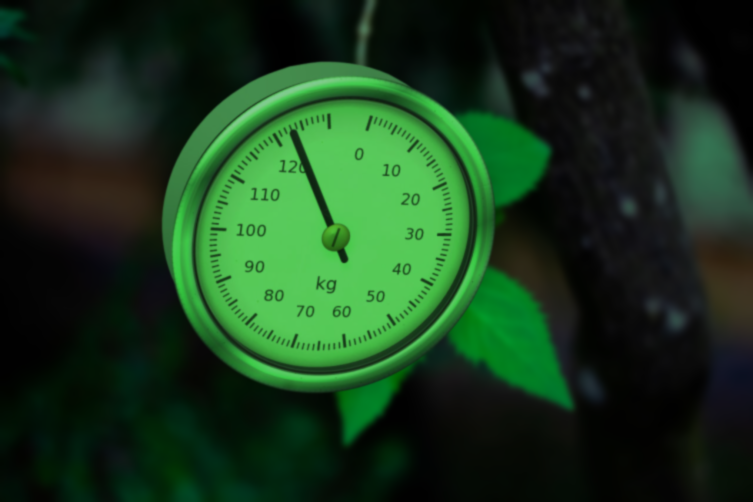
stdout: kg 123
